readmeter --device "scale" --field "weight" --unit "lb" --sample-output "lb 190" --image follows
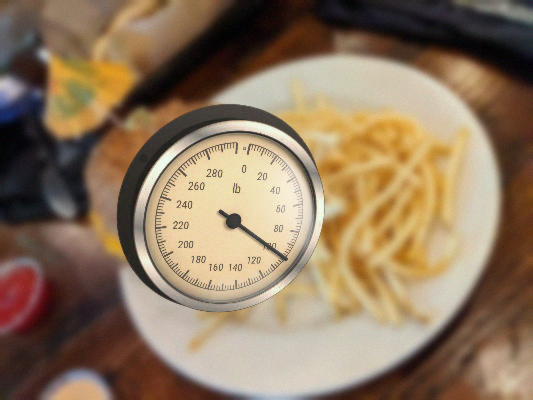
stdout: lb 100
